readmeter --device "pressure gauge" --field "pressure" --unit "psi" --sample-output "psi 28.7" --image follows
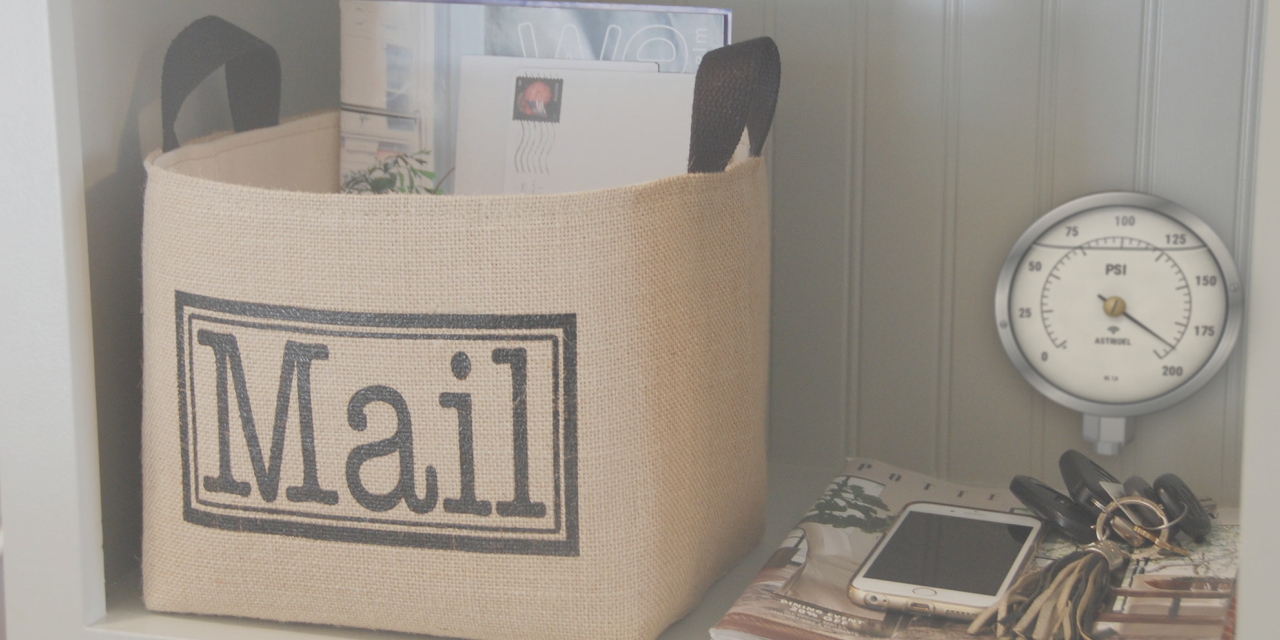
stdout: psi 190
